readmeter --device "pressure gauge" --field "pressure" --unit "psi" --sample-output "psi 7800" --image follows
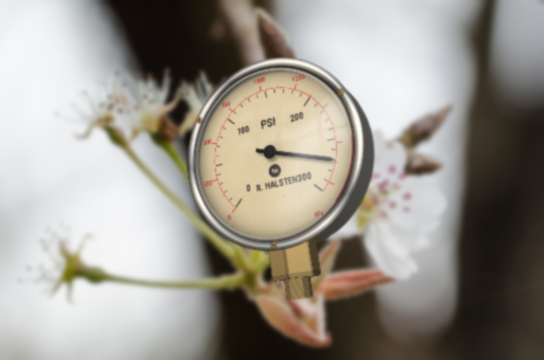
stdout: psi 270
